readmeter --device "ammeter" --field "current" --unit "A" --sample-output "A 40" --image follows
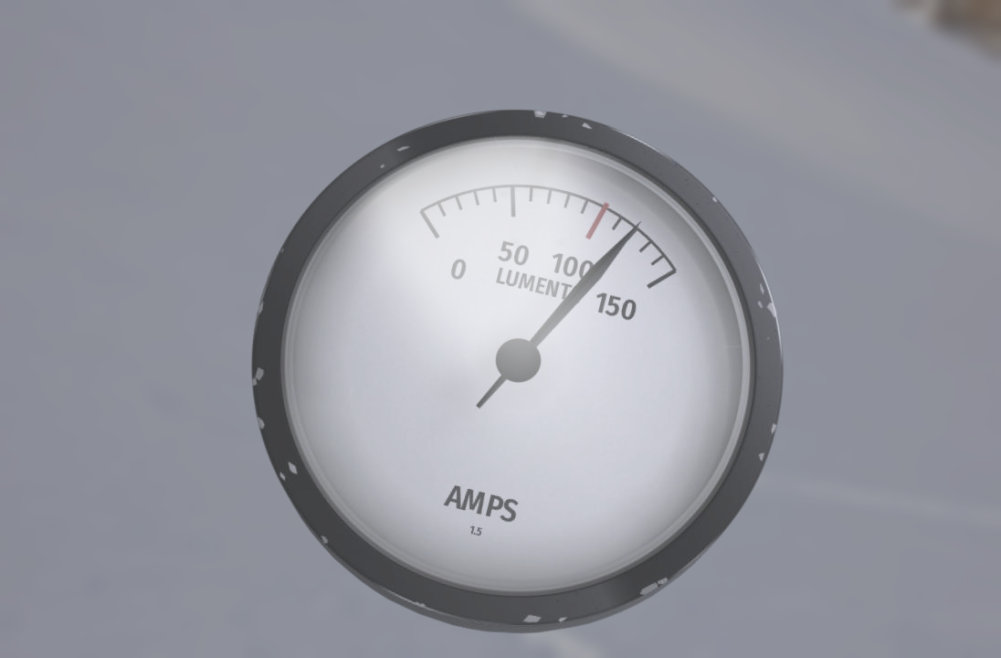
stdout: A 120
